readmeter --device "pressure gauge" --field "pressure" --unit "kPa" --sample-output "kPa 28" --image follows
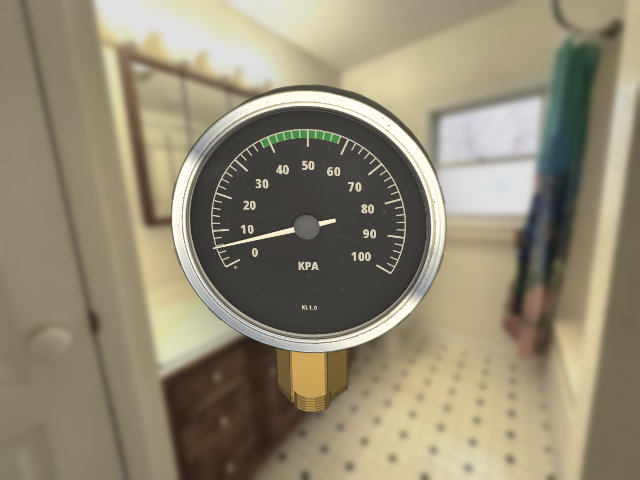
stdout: kPa 6
